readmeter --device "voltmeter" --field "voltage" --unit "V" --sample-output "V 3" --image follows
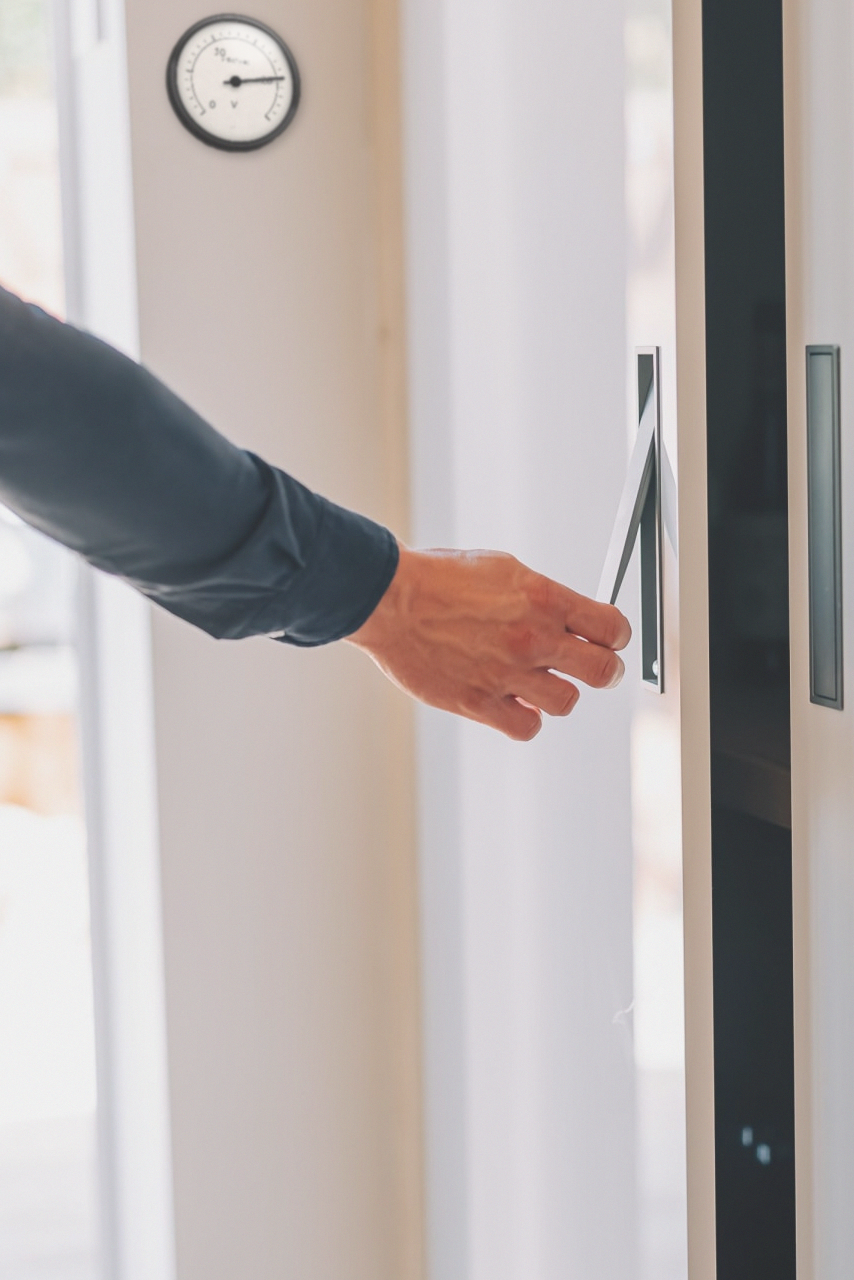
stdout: V 20
